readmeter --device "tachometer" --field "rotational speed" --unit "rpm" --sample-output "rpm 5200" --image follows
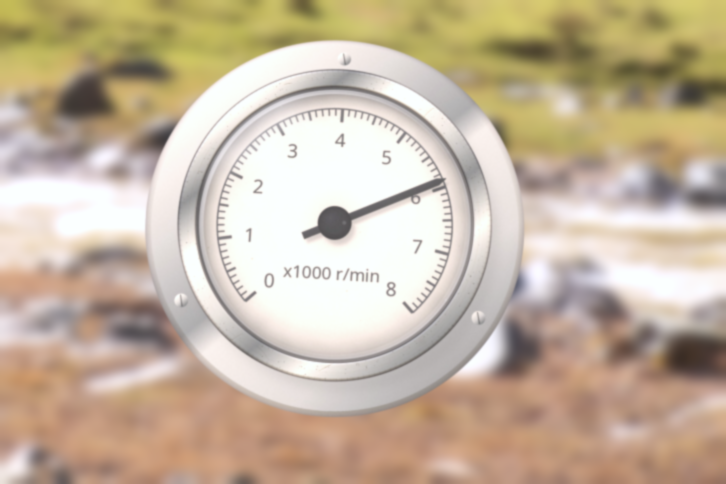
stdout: rpm 5900
